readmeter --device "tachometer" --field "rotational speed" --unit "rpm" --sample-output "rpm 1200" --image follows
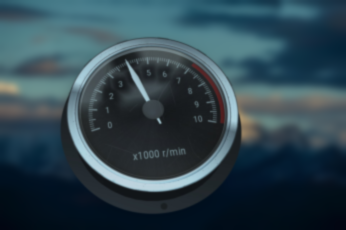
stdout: rpm 4000
